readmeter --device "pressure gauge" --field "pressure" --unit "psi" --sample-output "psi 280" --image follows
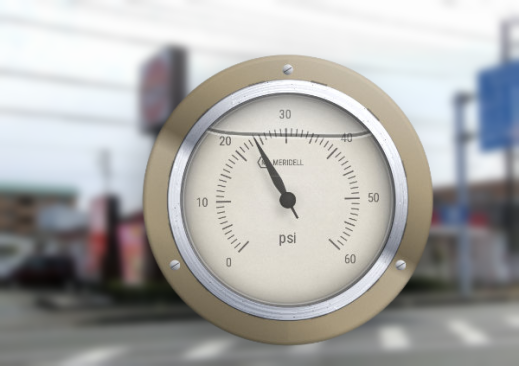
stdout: psi 24
